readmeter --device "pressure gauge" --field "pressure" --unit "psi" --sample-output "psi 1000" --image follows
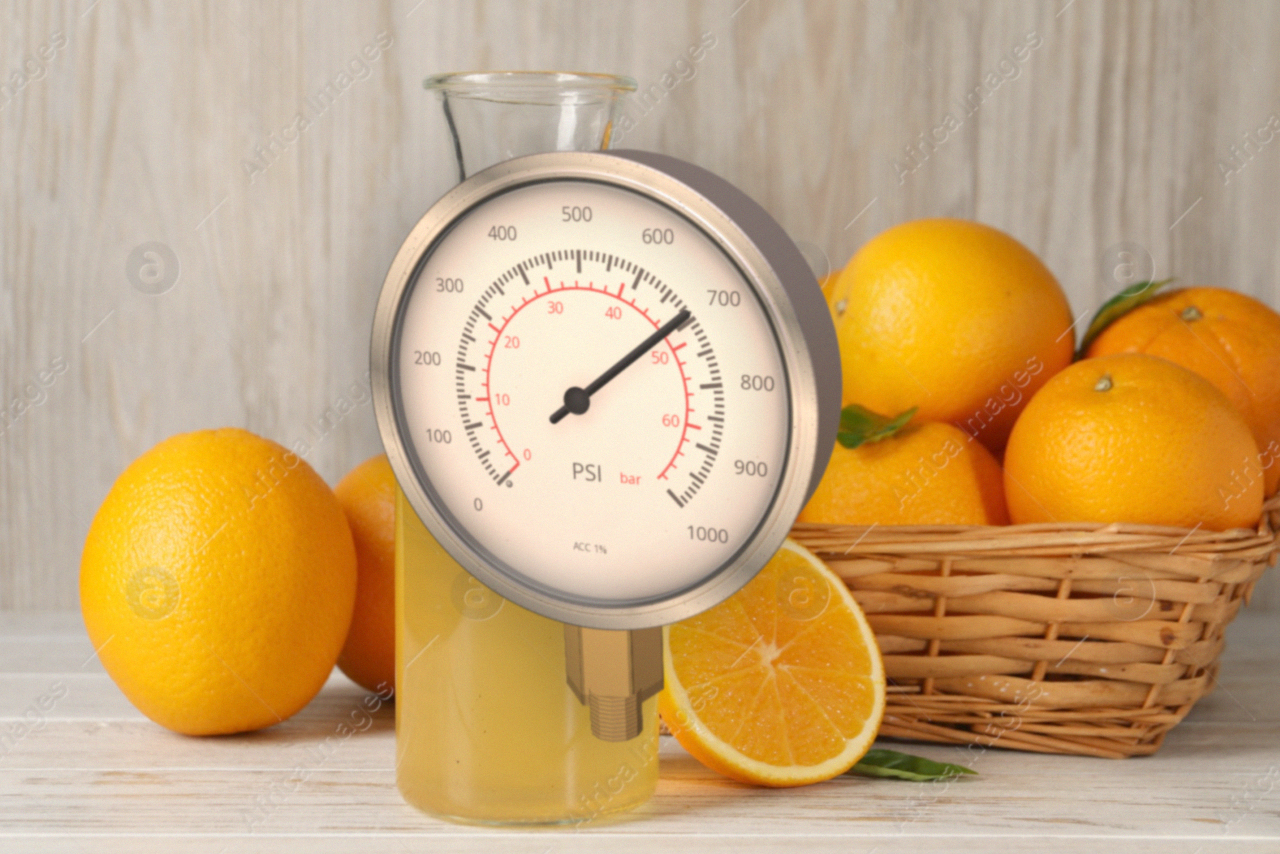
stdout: psi 690
